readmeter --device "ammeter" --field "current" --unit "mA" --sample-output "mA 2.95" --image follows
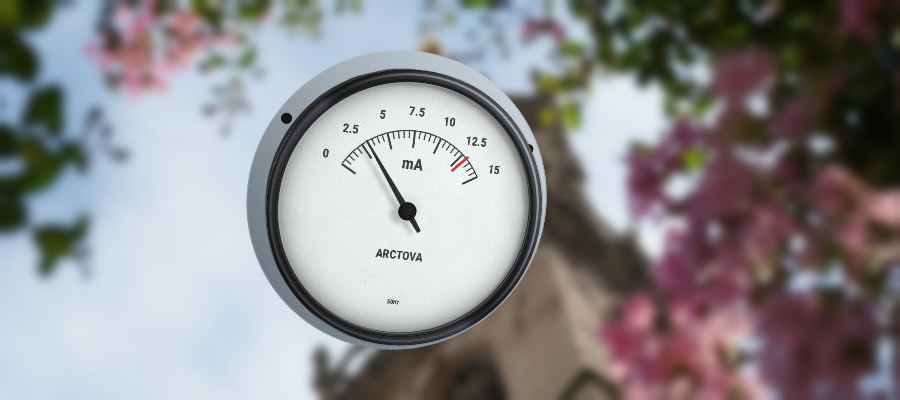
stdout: mA 3
